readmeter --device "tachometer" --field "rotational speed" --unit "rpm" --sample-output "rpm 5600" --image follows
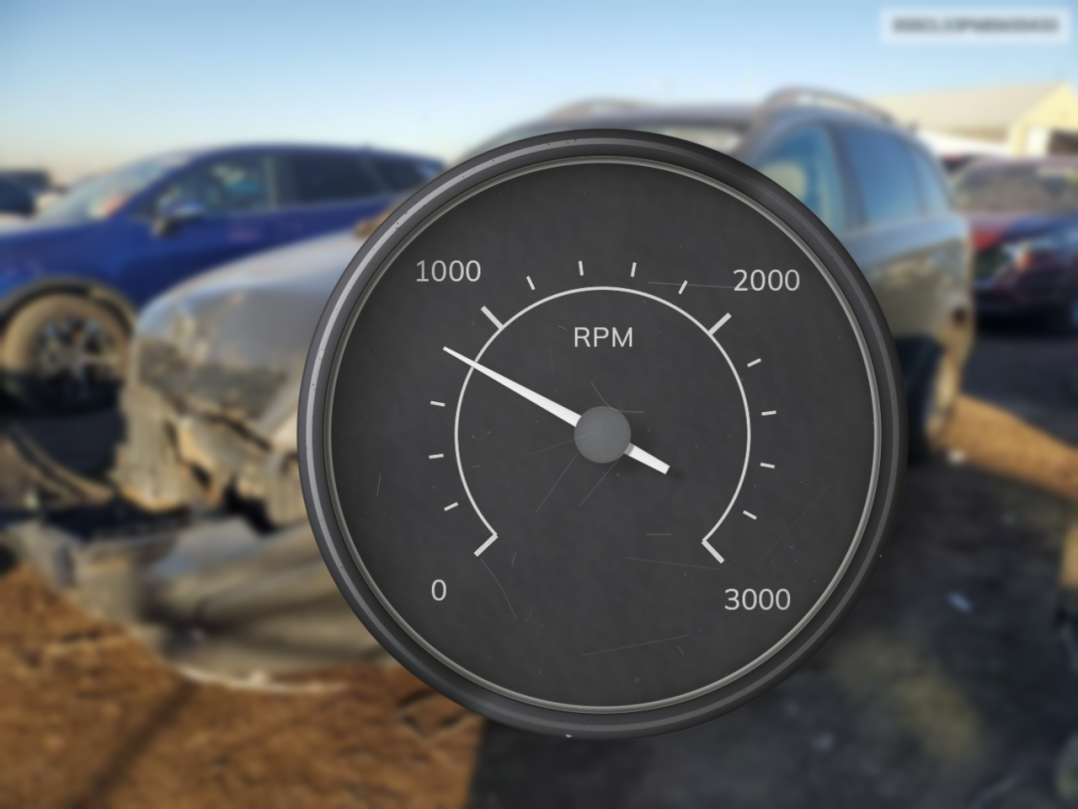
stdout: rpm 800
